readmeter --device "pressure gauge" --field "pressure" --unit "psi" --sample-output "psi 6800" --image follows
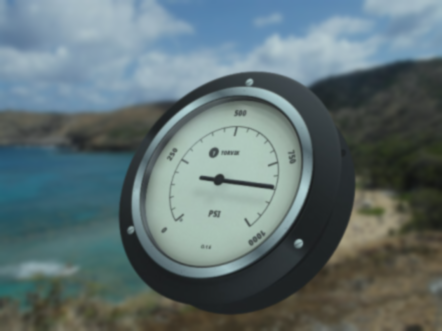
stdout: psi 850
